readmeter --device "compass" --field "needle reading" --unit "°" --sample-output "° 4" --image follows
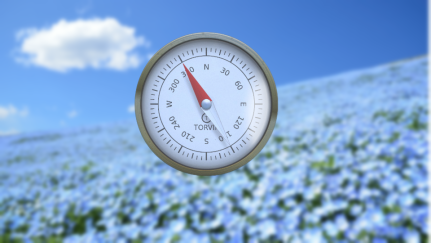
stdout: ° 330
